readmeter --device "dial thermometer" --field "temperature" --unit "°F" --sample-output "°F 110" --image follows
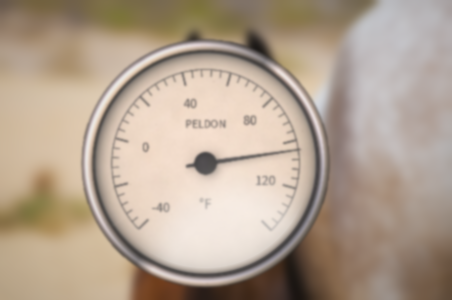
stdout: °F 104
